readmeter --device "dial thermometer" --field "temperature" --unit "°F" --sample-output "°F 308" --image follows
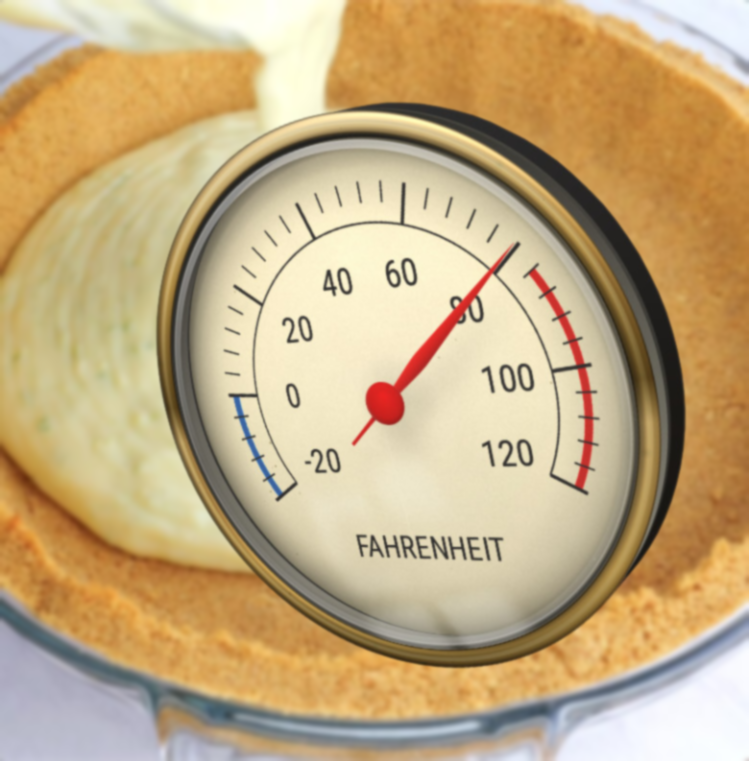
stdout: °F 80
